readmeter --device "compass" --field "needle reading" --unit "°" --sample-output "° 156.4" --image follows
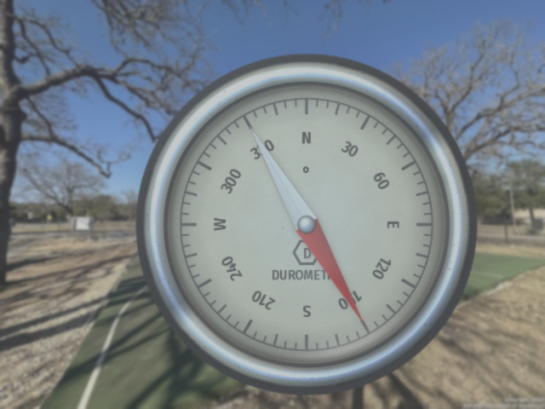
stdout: ° 150
